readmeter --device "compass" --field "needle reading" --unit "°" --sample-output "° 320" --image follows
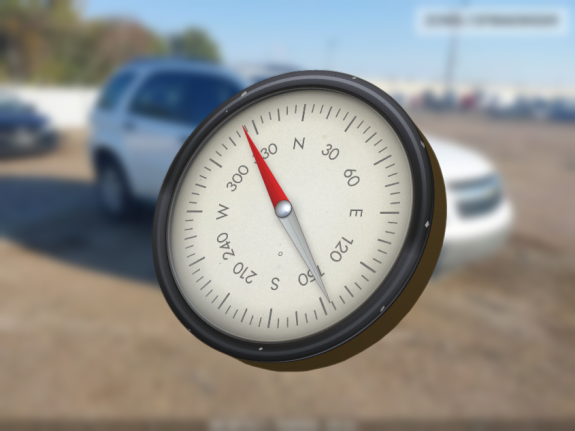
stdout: ° 325
